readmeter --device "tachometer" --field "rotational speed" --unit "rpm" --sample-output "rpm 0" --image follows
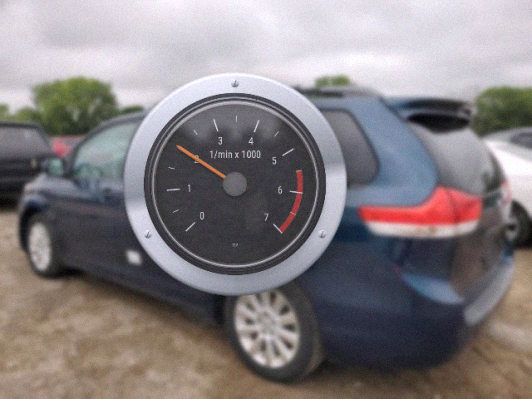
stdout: rpm 2000
